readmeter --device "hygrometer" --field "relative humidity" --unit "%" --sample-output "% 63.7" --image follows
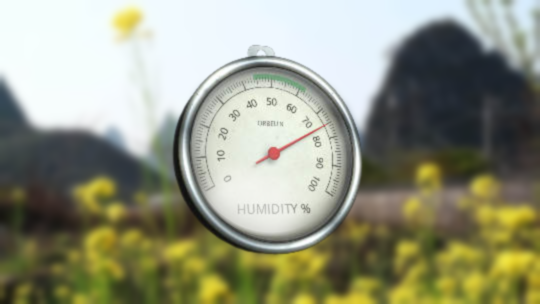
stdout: % 75
